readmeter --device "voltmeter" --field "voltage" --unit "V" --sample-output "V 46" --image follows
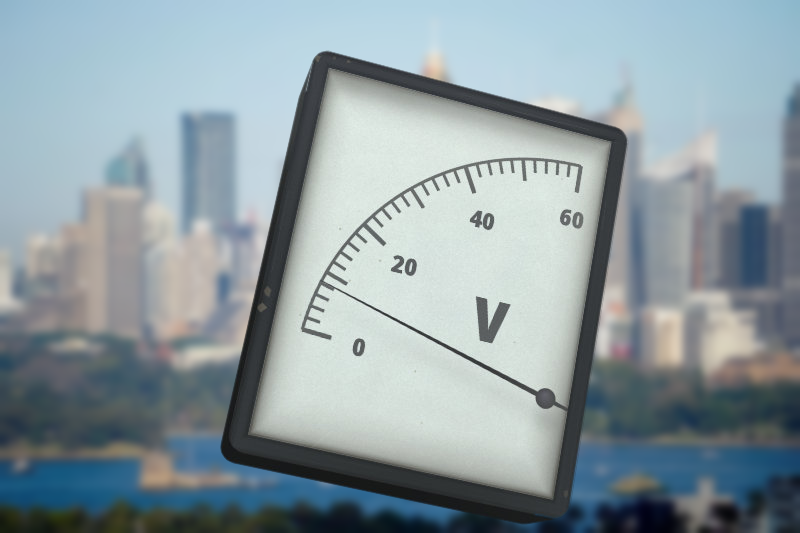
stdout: V 8
